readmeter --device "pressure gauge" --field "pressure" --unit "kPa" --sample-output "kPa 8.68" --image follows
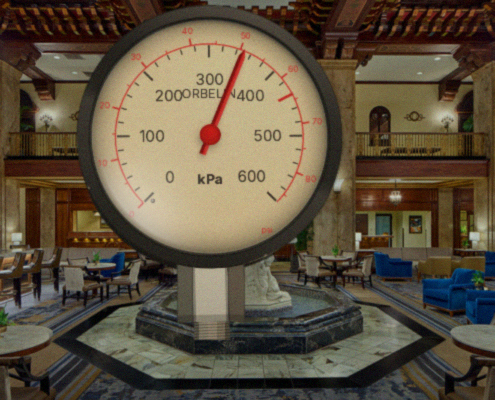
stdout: kPa 350
